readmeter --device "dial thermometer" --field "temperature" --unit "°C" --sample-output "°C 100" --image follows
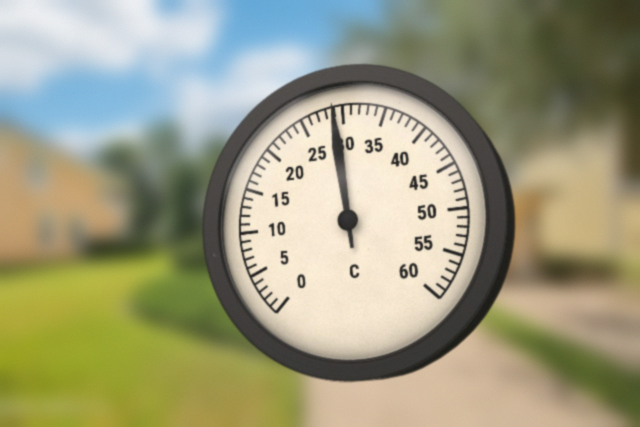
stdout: °C 29
